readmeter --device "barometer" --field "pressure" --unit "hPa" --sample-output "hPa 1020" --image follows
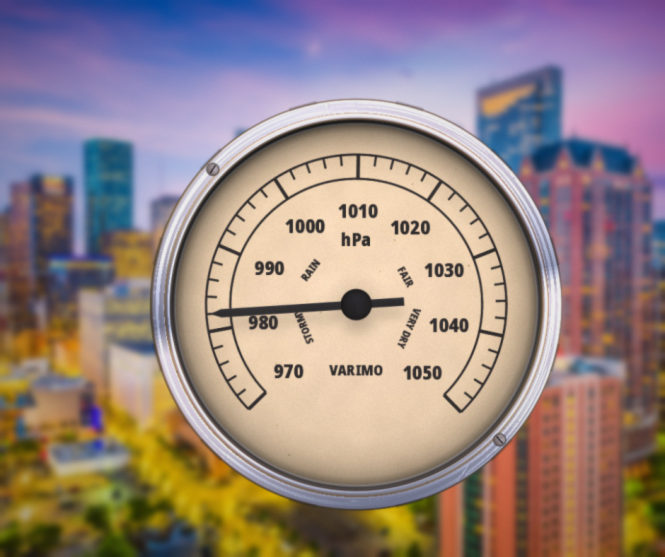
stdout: hPa 982
